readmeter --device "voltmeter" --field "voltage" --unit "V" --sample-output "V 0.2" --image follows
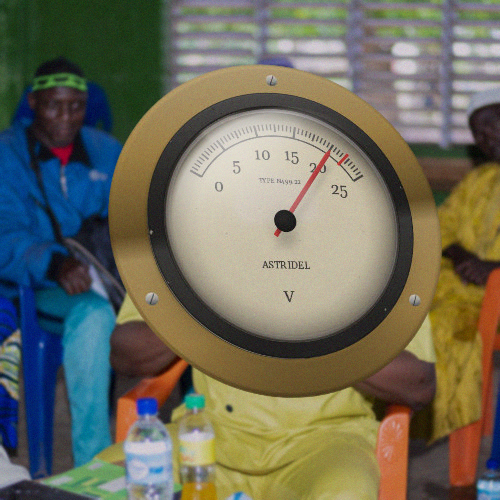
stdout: V 20
